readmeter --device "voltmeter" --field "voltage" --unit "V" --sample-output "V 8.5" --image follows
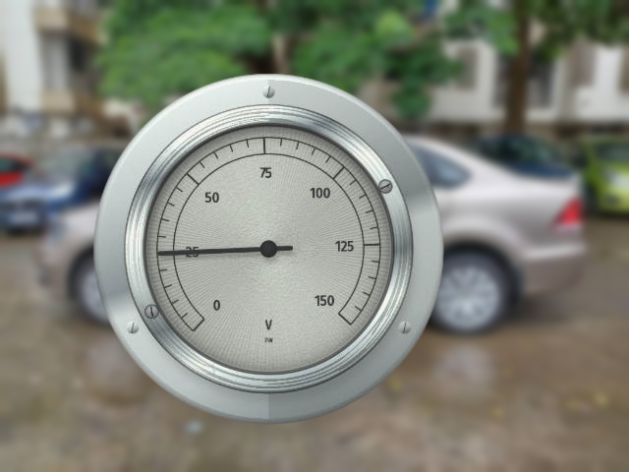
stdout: V 25
